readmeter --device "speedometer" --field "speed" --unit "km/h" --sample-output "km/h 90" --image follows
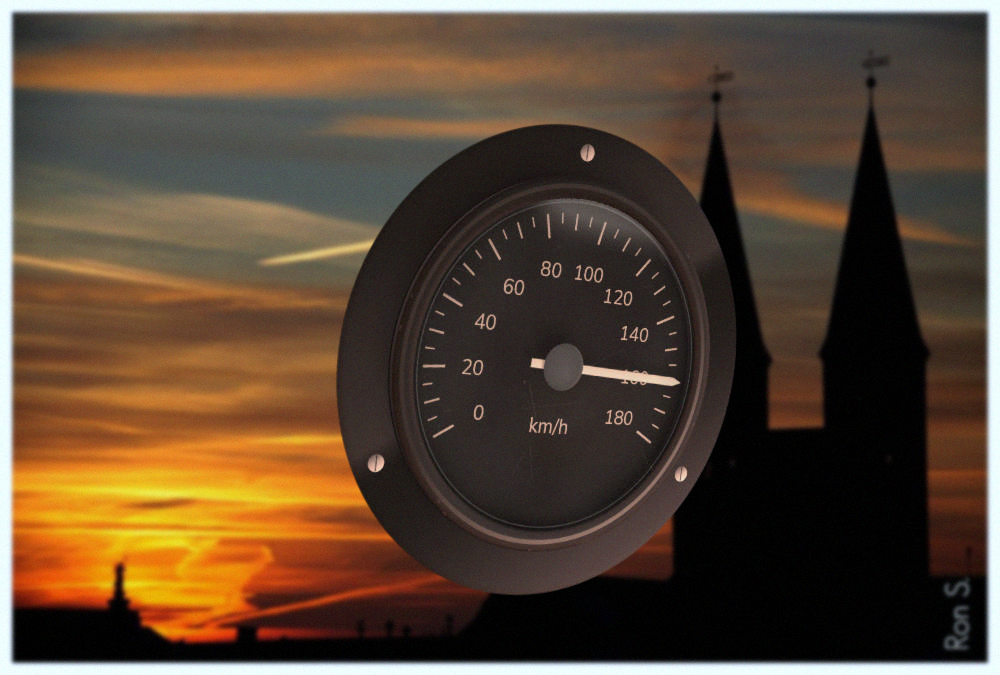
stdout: km/h 160
